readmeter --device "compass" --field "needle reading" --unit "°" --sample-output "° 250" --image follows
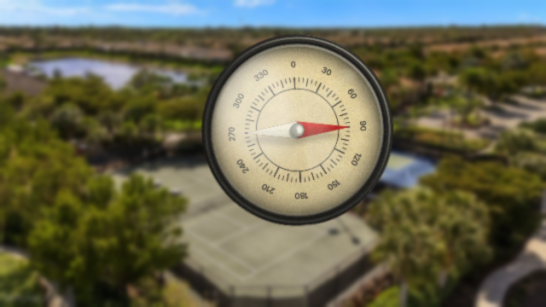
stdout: ° 90
